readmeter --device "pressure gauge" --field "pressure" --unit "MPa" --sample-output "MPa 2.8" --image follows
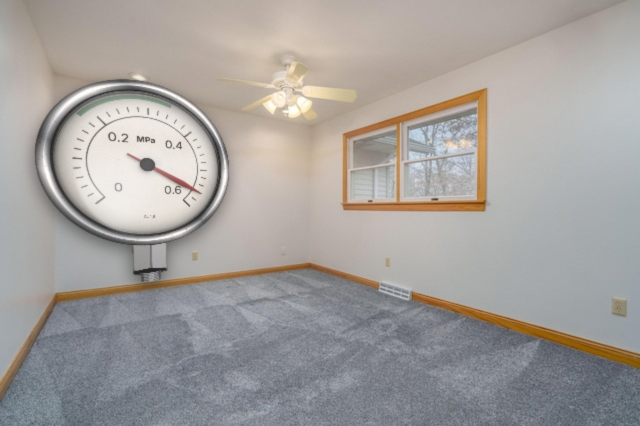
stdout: MPa 0.56
